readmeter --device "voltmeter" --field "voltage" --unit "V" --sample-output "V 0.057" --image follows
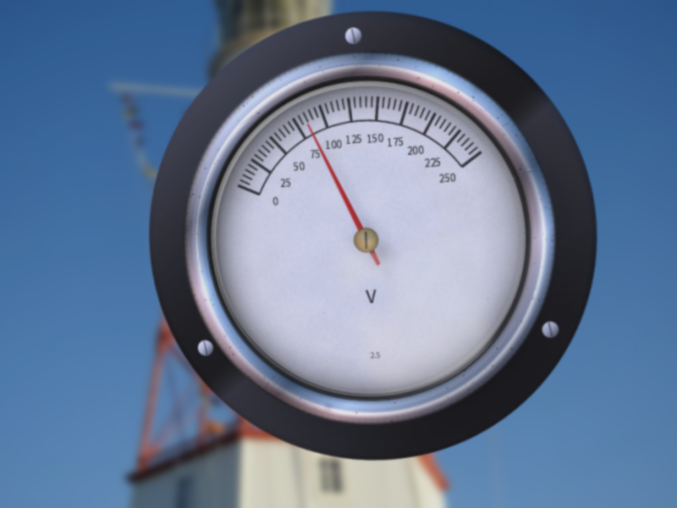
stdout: V 85
